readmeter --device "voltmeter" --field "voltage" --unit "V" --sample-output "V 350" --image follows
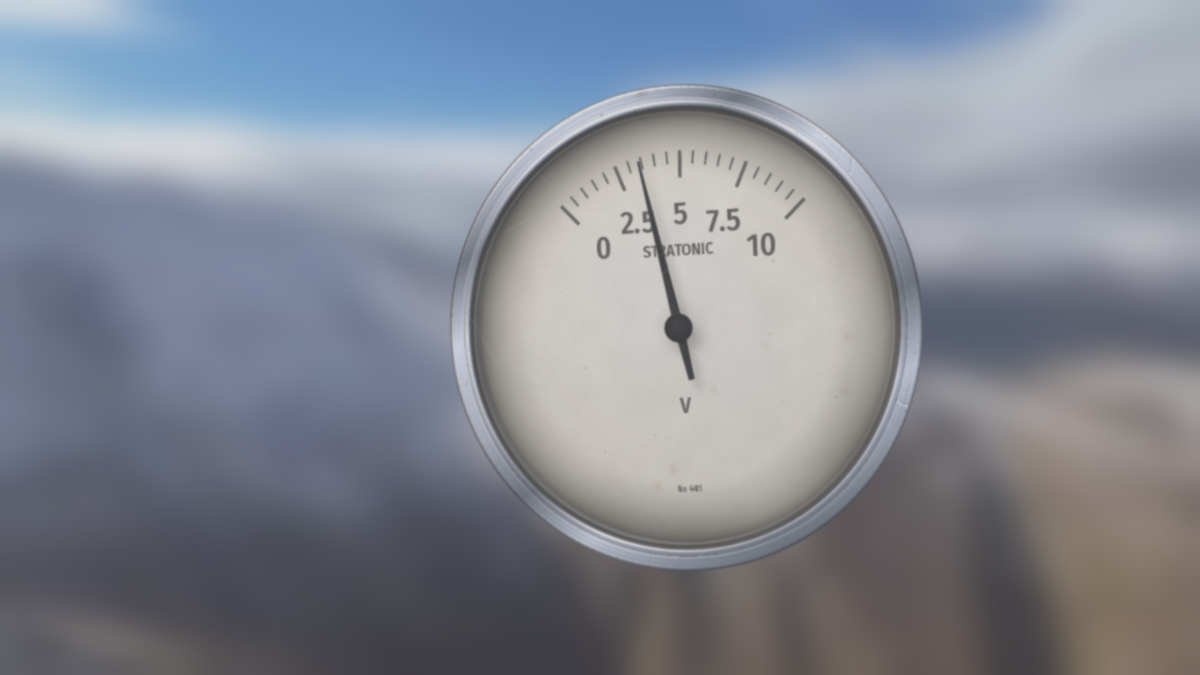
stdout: V 3.5
